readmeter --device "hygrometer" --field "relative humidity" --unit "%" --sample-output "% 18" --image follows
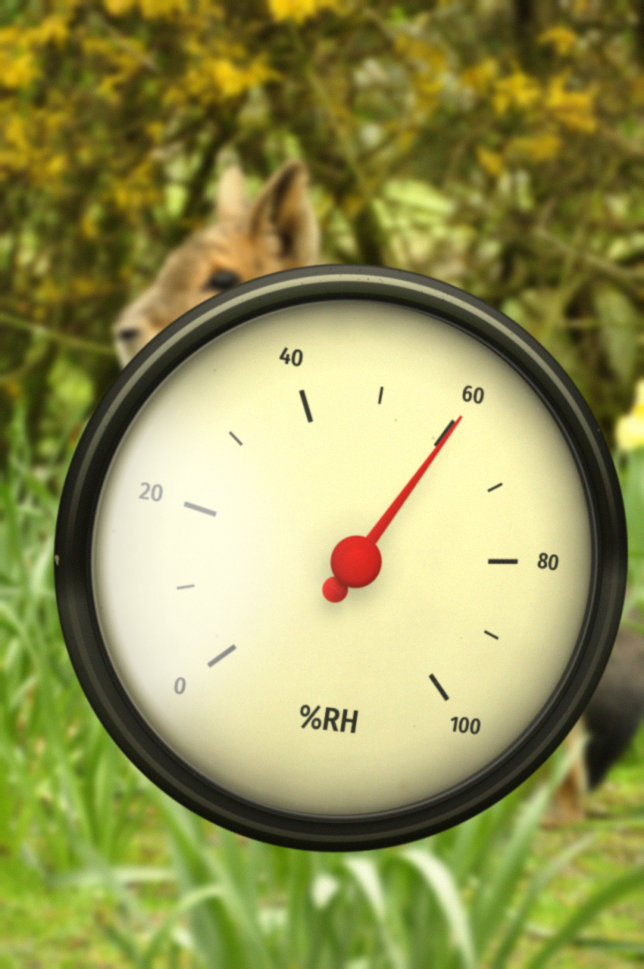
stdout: % 60
